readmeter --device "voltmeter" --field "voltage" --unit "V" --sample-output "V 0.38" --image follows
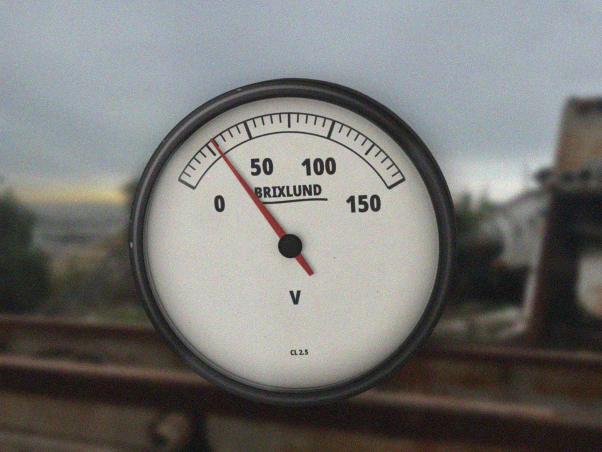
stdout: V 30
